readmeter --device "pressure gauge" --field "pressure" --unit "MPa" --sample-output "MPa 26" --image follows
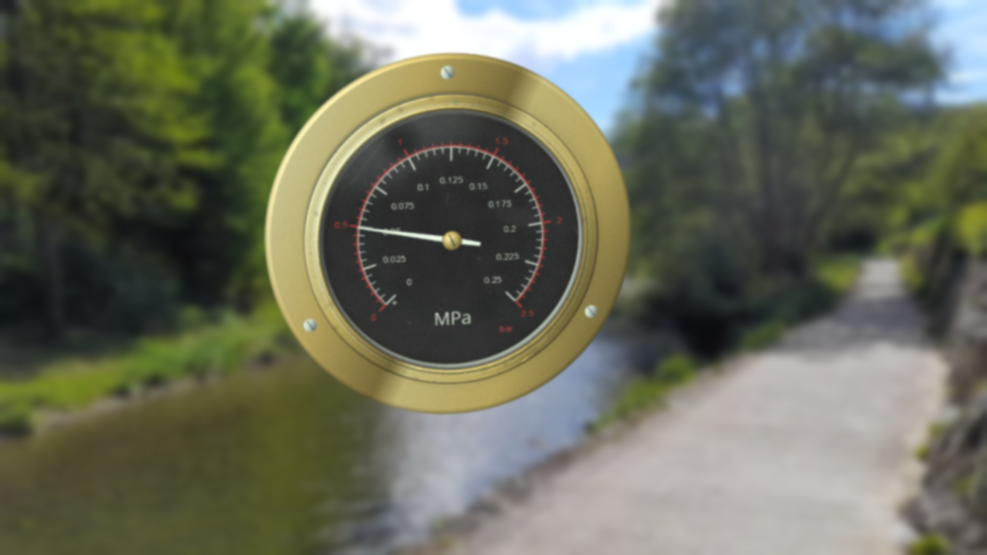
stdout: MPa 0.05
